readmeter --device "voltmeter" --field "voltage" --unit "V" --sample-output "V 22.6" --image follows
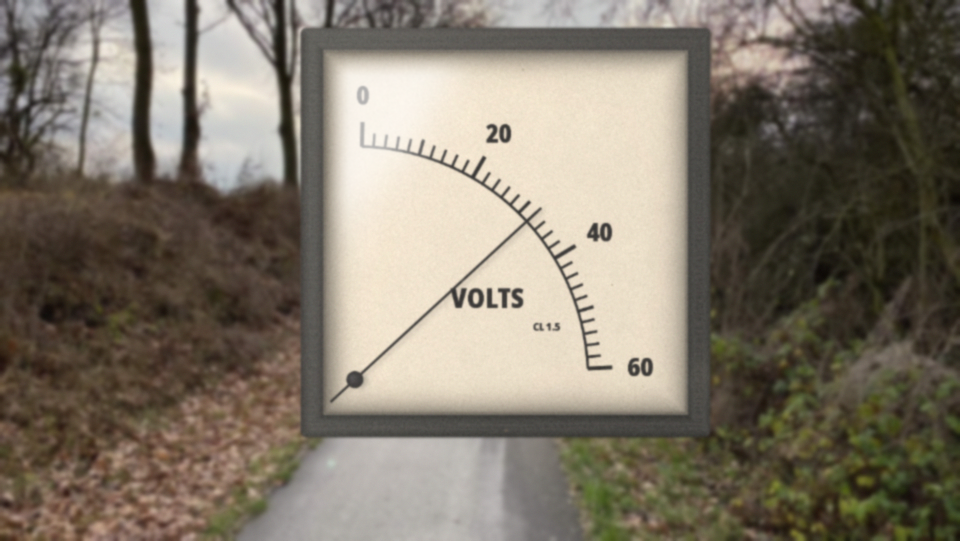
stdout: V 32
